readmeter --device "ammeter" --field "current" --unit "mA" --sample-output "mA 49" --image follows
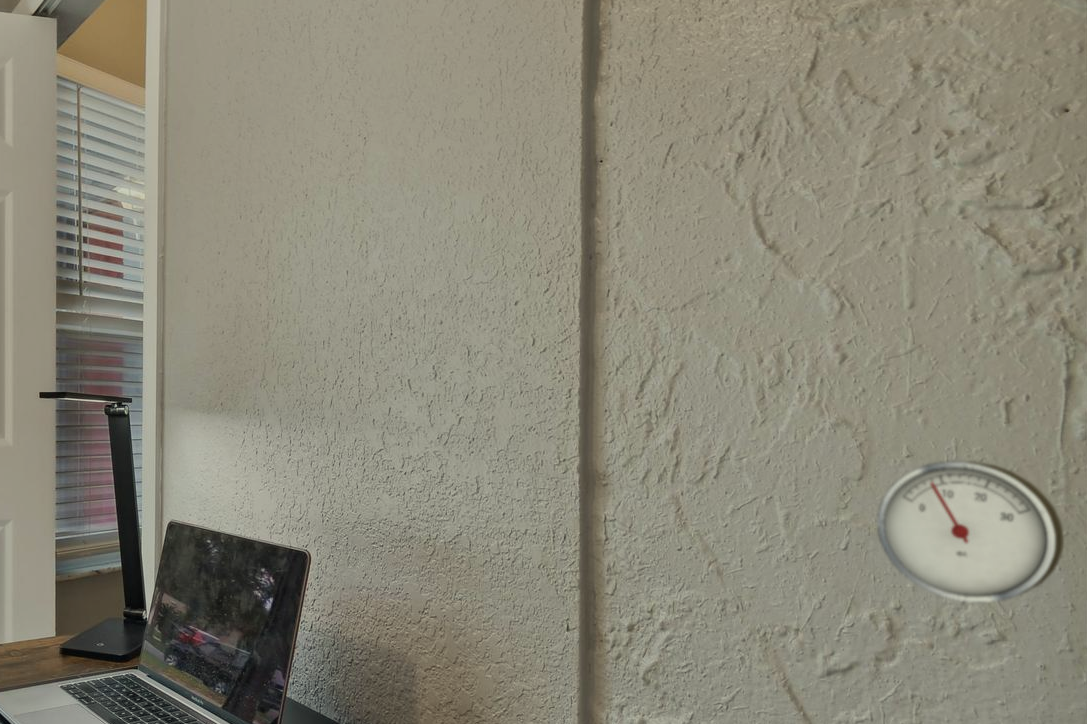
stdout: mA 8
